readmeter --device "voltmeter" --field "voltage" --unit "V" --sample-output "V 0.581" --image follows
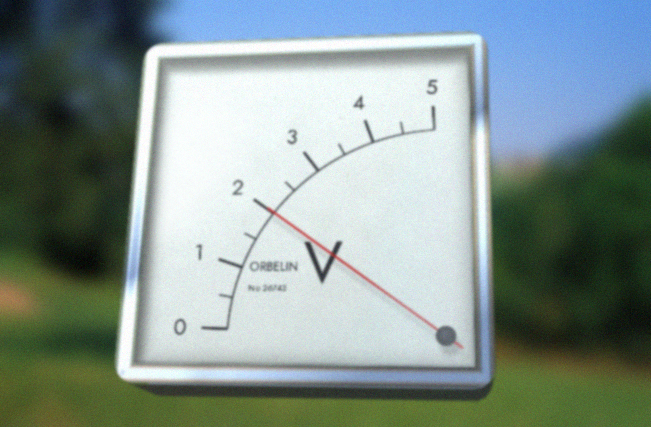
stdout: V 2
